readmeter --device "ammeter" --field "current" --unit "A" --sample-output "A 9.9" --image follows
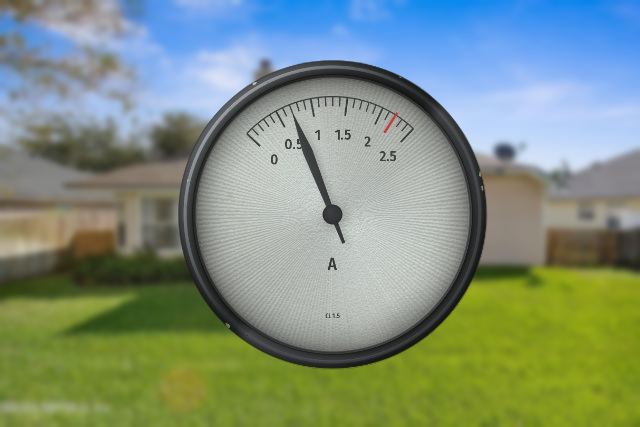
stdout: A 0.7
